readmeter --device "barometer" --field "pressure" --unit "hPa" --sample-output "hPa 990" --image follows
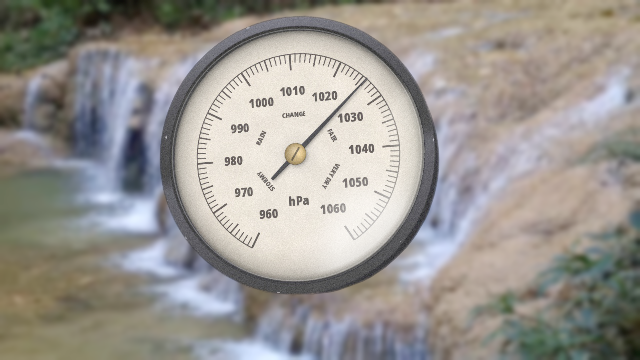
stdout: hPa 1026
